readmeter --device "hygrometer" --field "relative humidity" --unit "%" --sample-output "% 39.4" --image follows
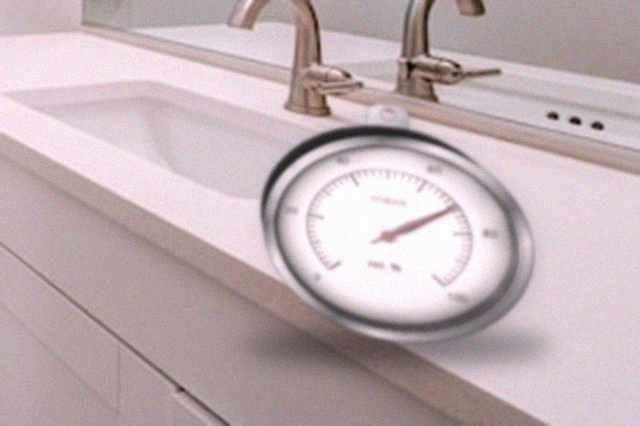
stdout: % 70
